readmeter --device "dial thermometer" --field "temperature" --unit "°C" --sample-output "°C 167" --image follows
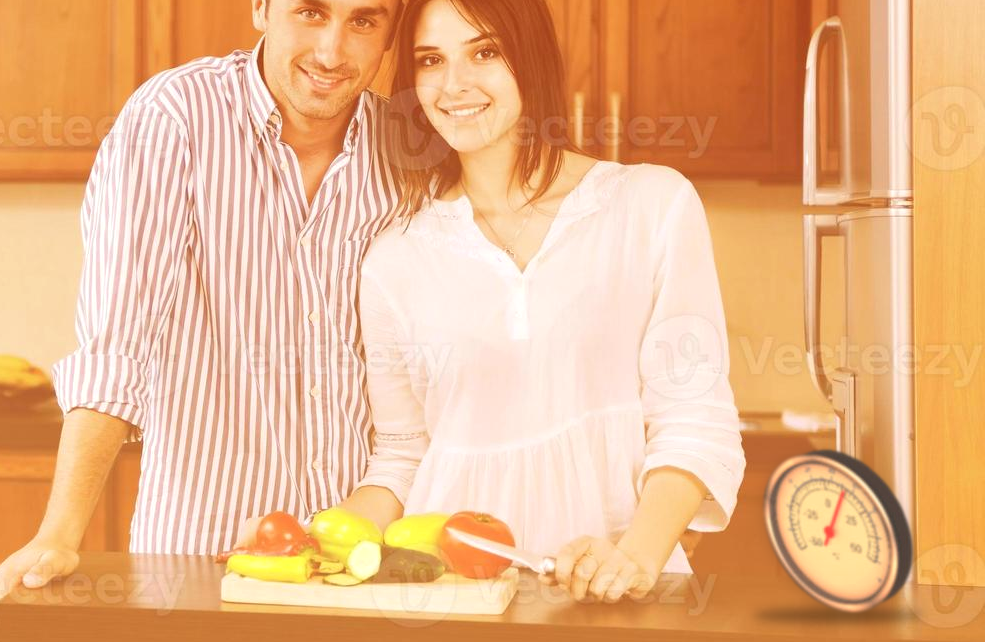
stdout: °C 12.5
